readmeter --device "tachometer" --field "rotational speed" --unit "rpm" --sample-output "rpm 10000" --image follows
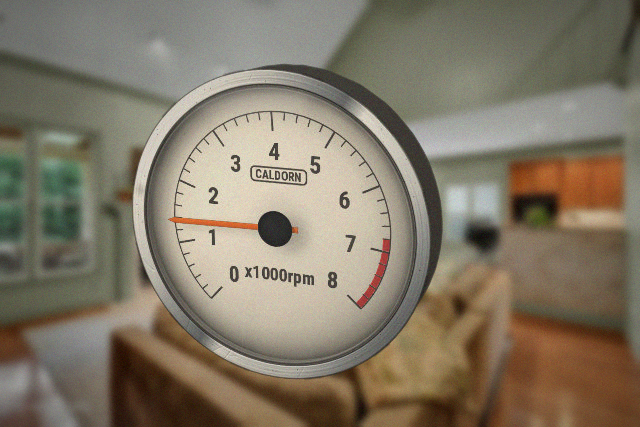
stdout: rpm 1400
